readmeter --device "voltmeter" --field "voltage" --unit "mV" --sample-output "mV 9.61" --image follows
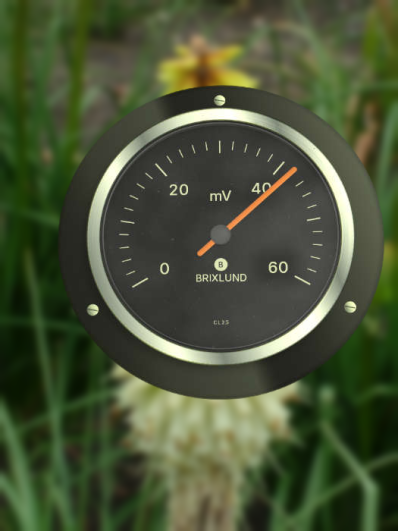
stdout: mV 42
